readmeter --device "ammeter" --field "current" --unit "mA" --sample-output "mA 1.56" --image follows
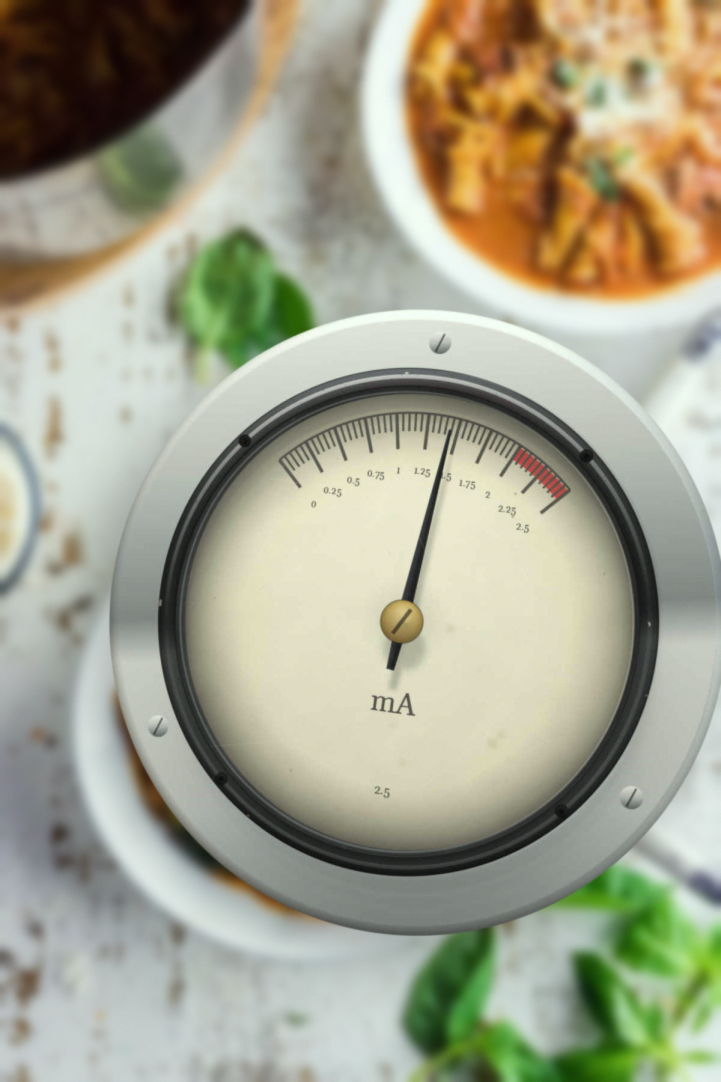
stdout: mA 1.45
